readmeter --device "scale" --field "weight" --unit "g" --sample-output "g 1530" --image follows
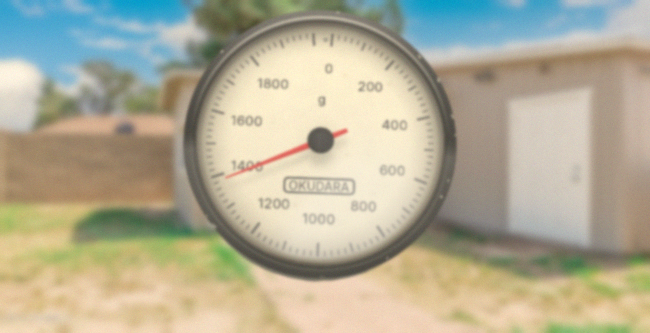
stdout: g 1380
